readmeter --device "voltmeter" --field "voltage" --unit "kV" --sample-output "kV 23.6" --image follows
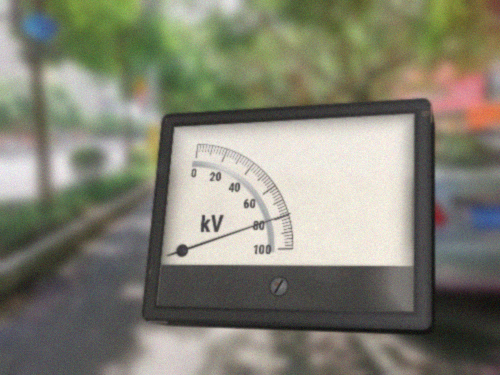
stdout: kV 80
